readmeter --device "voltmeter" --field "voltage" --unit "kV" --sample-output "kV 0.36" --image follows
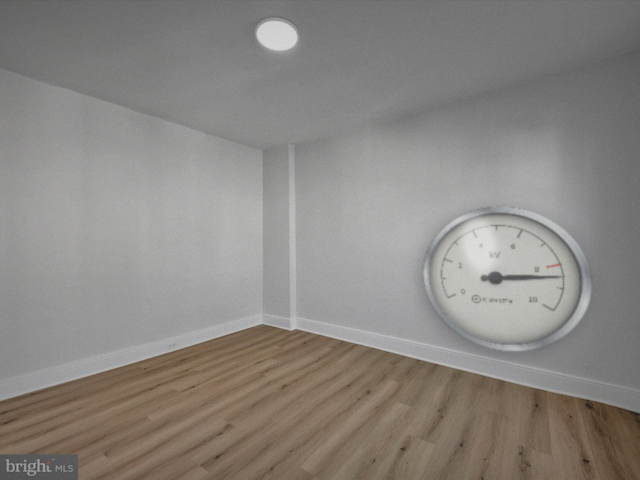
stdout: kV 8.5
